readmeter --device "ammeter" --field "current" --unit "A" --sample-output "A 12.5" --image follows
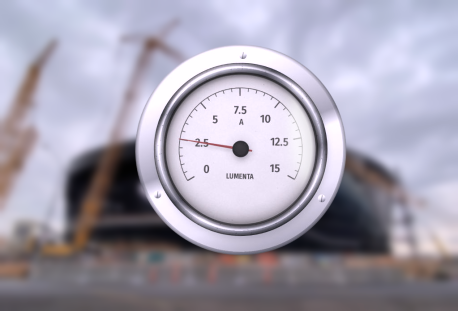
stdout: A 2.5
